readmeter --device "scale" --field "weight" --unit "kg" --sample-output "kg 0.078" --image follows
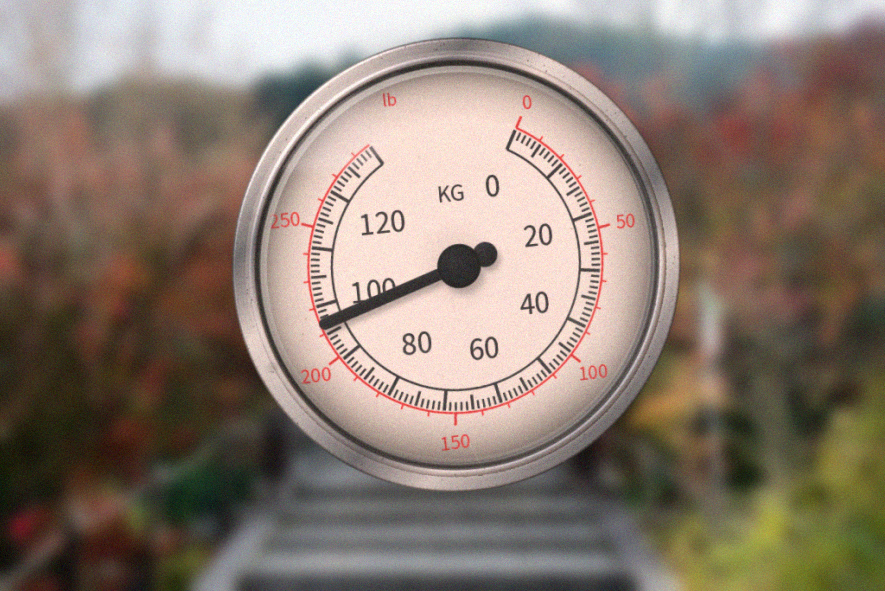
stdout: kg 97
